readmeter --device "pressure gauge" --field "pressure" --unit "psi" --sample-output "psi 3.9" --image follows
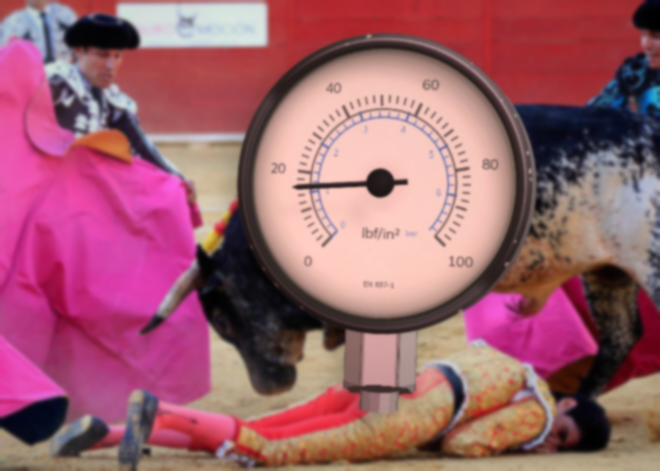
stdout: psi 16
